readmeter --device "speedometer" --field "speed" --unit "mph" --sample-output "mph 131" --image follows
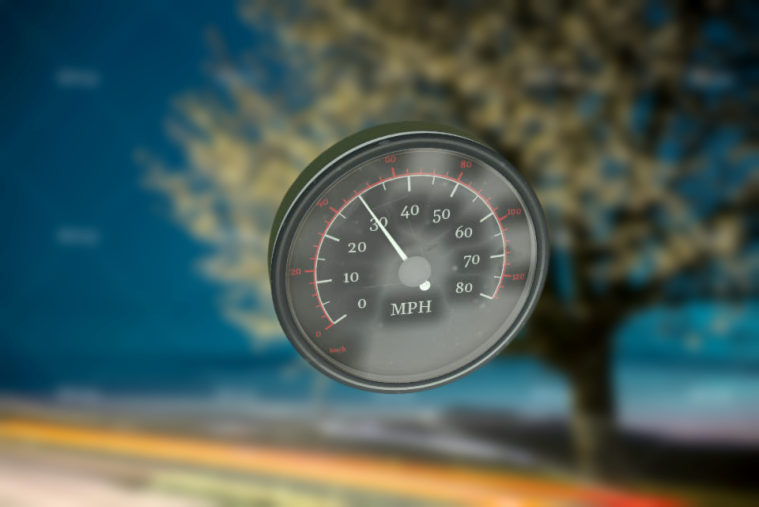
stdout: mph 30
